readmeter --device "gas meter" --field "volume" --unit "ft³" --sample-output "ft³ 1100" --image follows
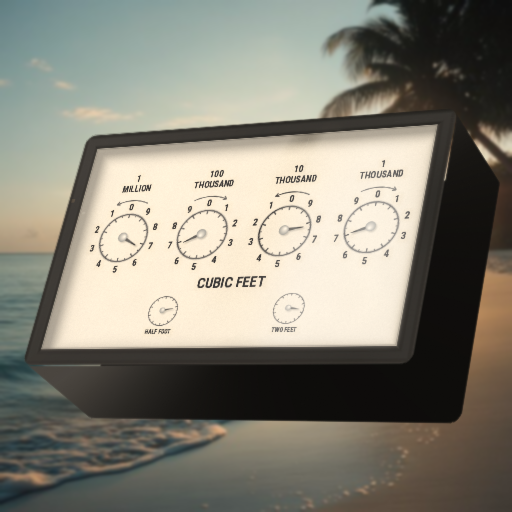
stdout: ft³ 667700
